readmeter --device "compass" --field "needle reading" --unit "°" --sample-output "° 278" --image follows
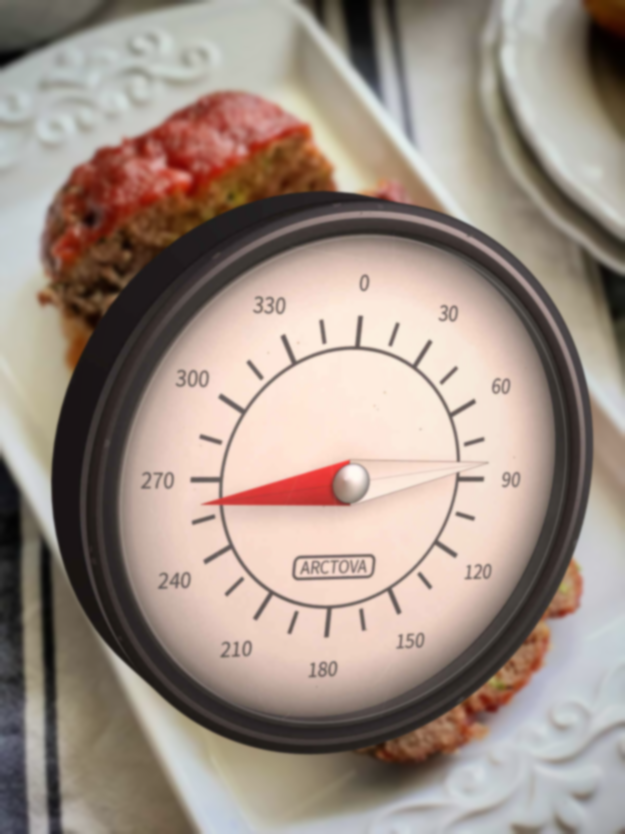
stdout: ° 262.5
